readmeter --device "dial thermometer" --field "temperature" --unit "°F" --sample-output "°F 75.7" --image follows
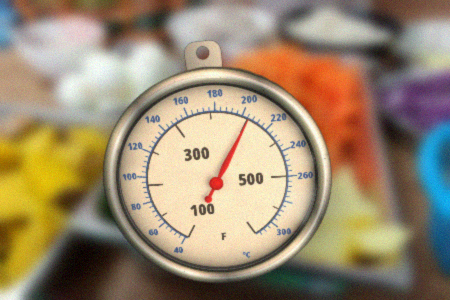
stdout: °F 400
